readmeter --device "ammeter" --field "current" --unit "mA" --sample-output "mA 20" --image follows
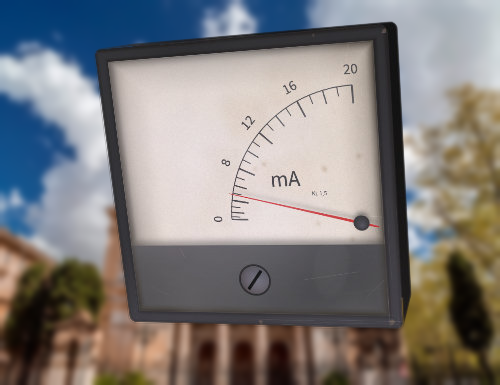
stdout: mA 5
